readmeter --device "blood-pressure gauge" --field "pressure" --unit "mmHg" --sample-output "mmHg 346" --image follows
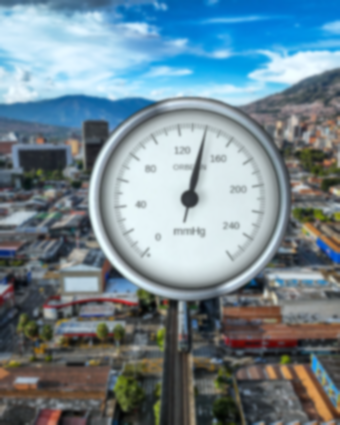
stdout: mmHg 140
